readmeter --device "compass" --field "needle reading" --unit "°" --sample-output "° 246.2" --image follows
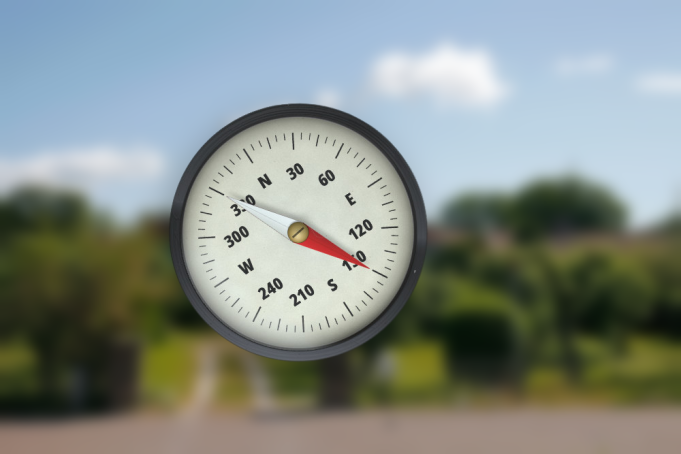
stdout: ° 150
